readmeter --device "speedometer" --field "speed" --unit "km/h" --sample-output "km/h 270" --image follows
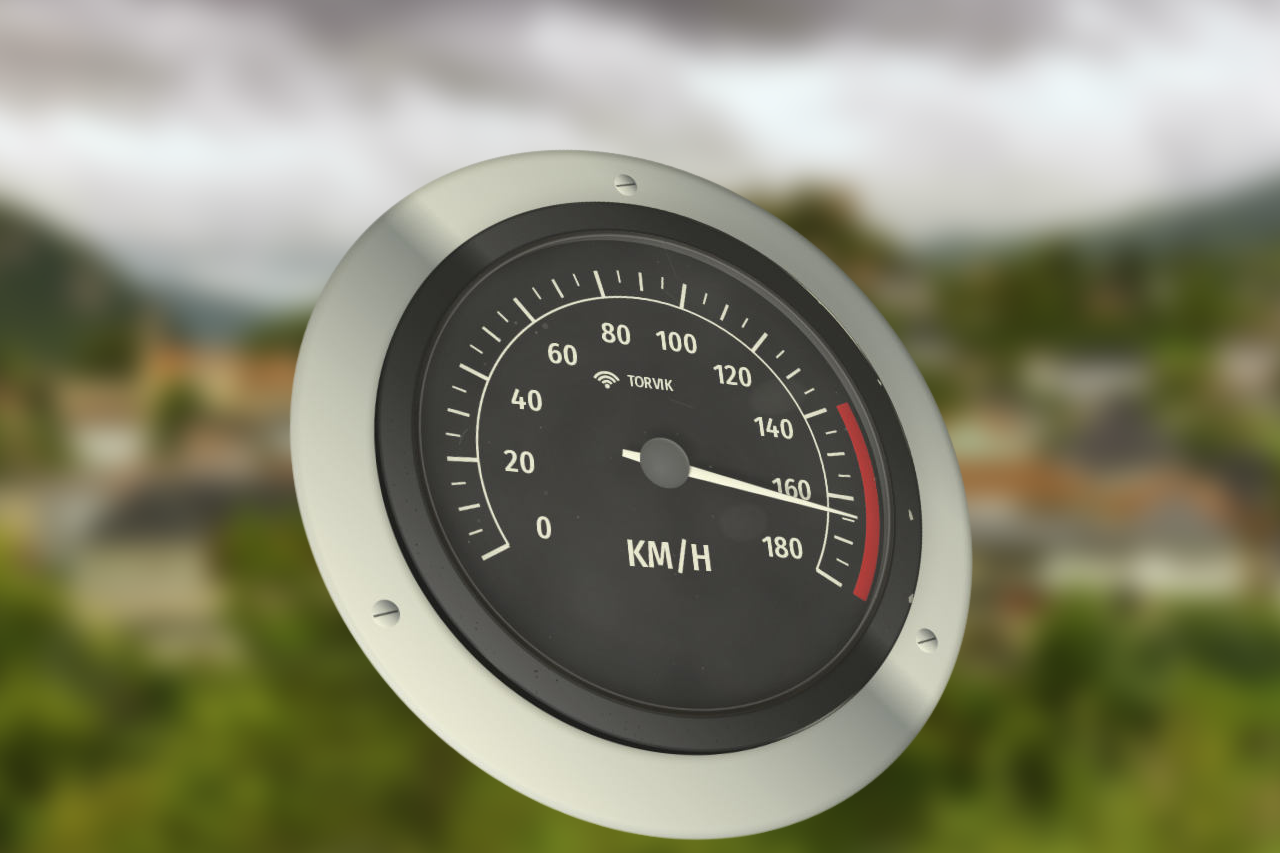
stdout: km/h 165
